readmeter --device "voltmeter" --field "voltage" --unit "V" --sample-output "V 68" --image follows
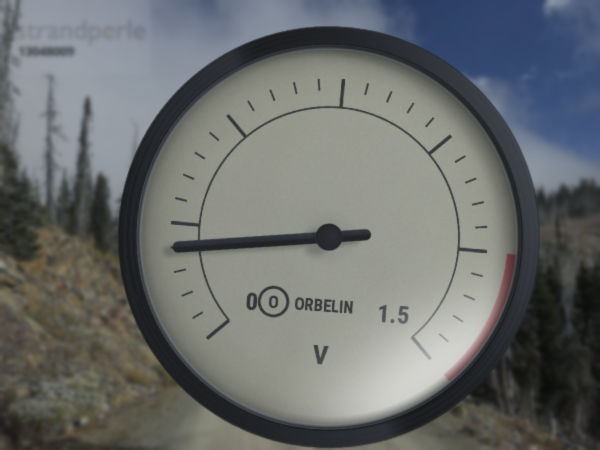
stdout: V 0.2
